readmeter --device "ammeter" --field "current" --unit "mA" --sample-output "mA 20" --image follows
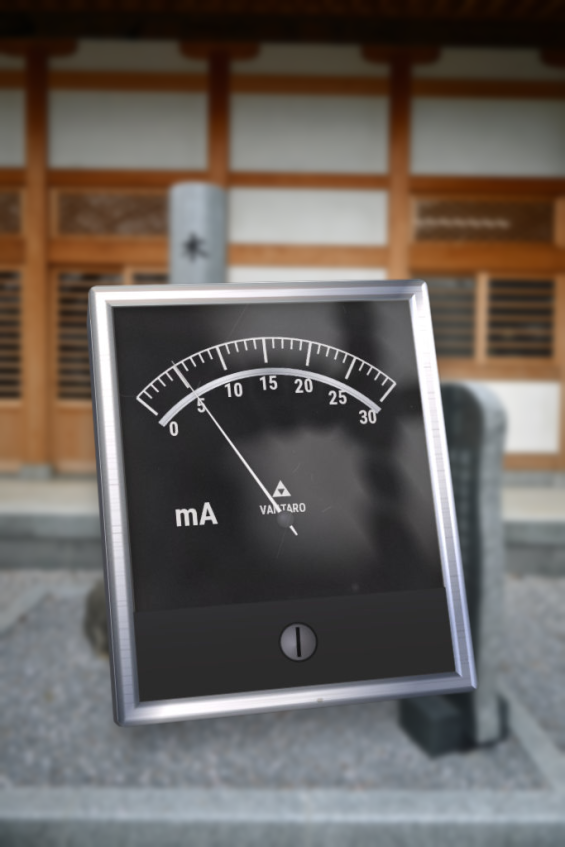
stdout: mA 5
